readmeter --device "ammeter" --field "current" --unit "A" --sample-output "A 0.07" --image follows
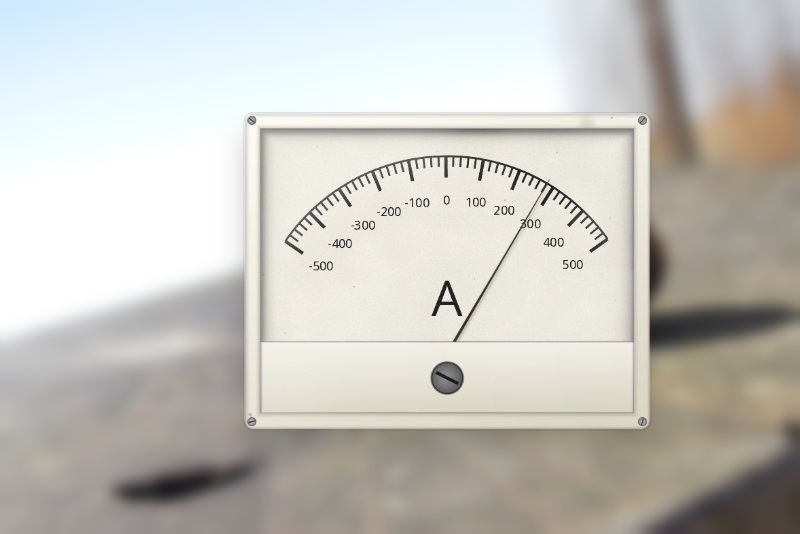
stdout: A 280
